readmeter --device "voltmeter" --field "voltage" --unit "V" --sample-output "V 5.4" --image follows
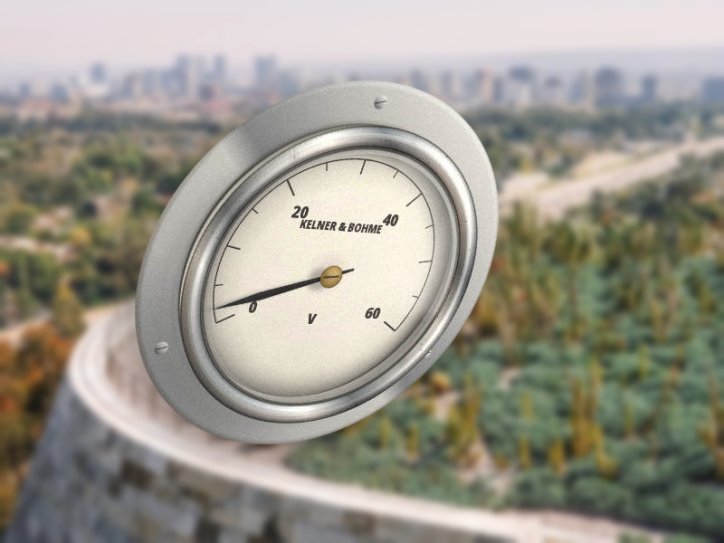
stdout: V 2.5
